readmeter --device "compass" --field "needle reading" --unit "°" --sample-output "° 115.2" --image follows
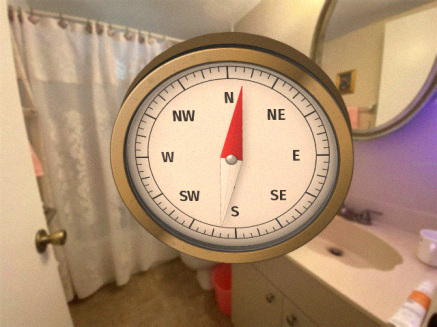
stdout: ° 10
